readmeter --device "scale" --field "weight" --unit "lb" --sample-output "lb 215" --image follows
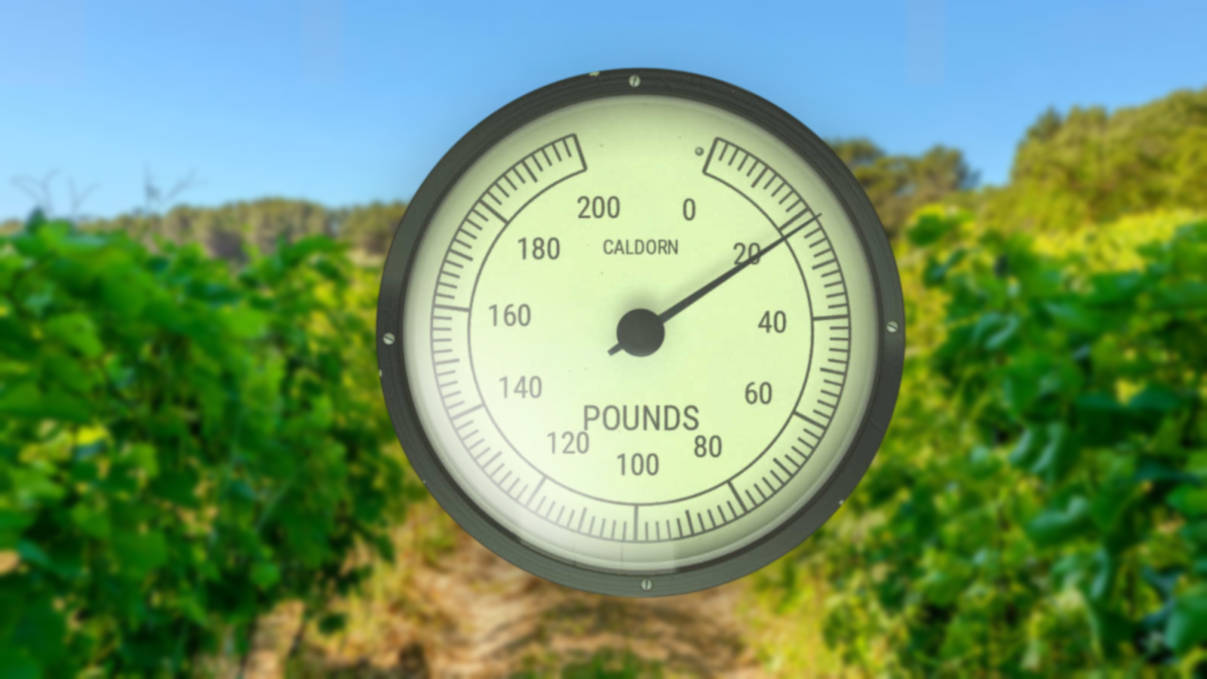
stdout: lb 22
